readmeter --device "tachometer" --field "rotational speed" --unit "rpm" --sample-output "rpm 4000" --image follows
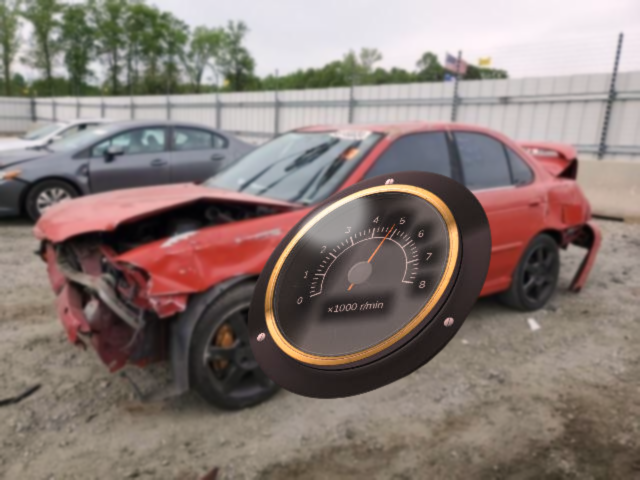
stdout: rpm 5000
